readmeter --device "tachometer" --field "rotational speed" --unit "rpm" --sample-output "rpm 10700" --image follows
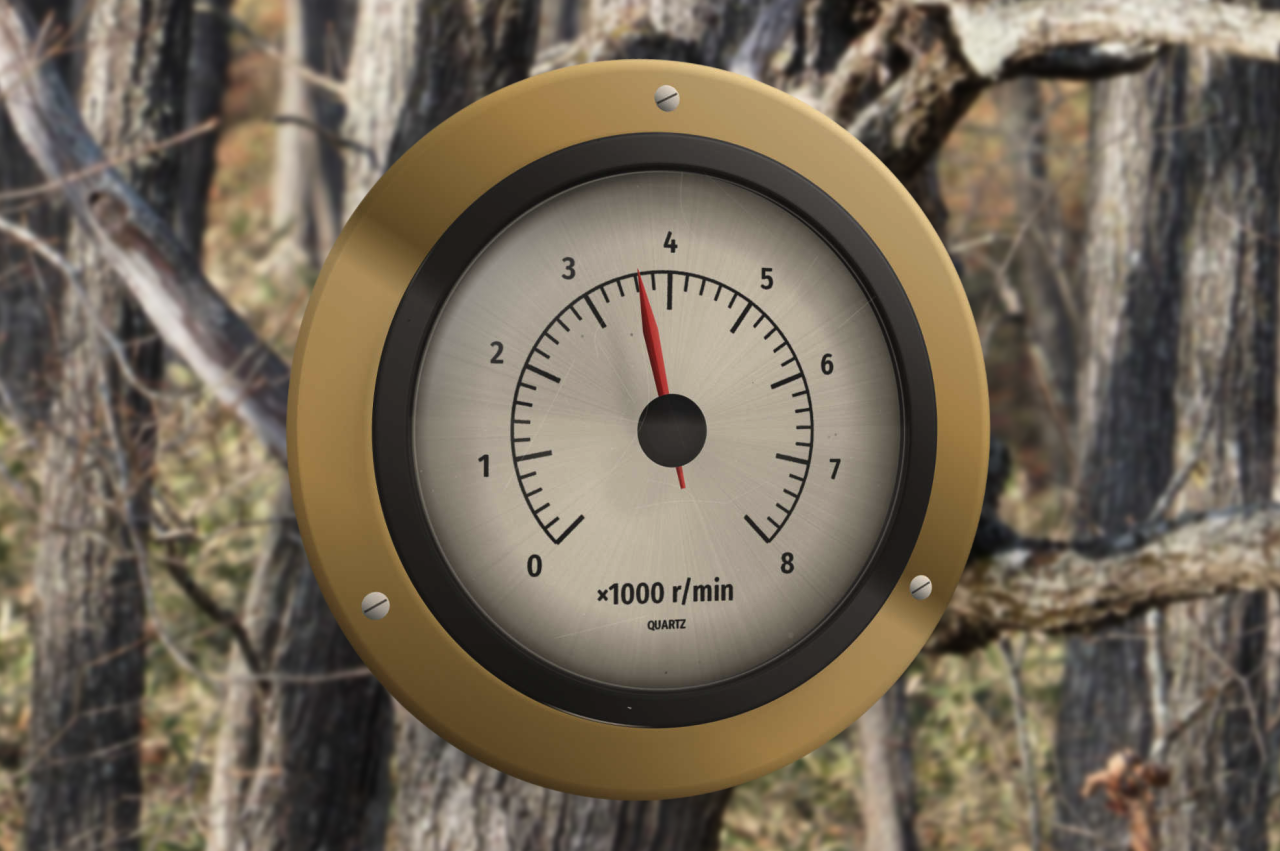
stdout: rpm 3600
